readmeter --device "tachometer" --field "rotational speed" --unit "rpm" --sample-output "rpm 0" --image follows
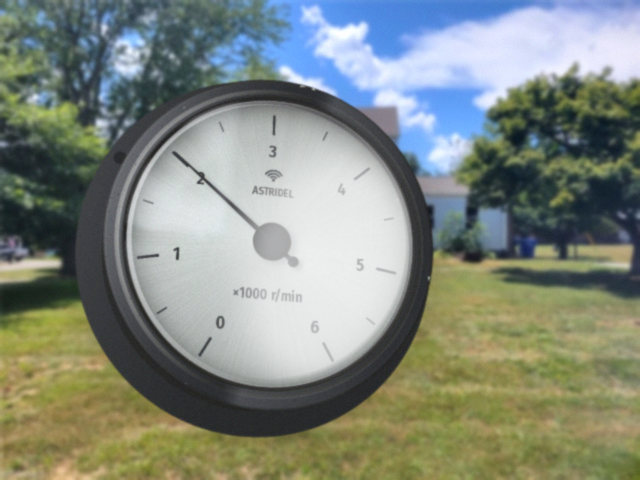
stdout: rpm 2000
